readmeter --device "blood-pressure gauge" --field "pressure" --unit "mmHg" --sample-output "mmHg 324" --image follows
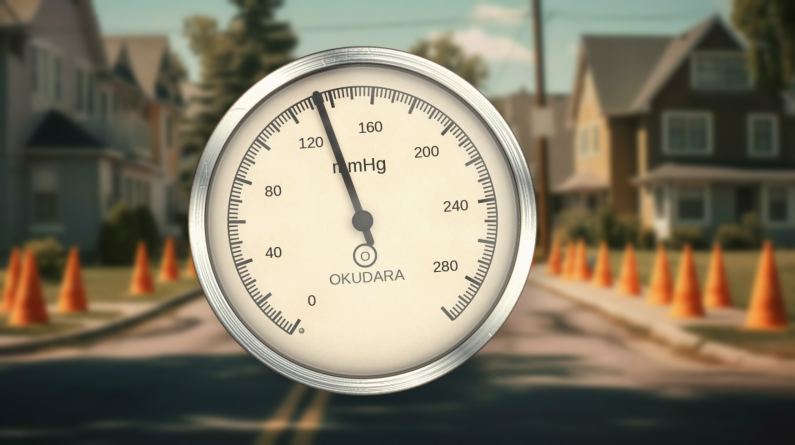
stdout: mmHg 134
